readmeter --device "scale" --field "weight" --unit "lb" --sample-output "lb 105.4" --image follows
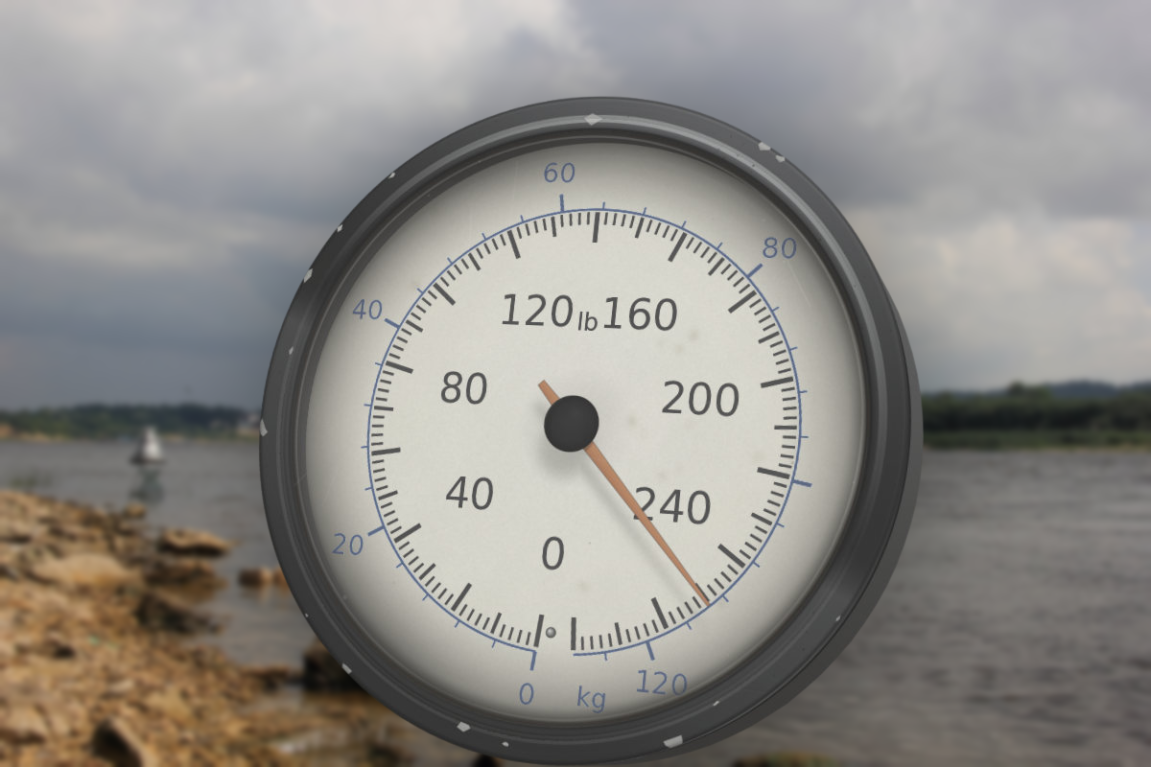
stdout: lb 250
